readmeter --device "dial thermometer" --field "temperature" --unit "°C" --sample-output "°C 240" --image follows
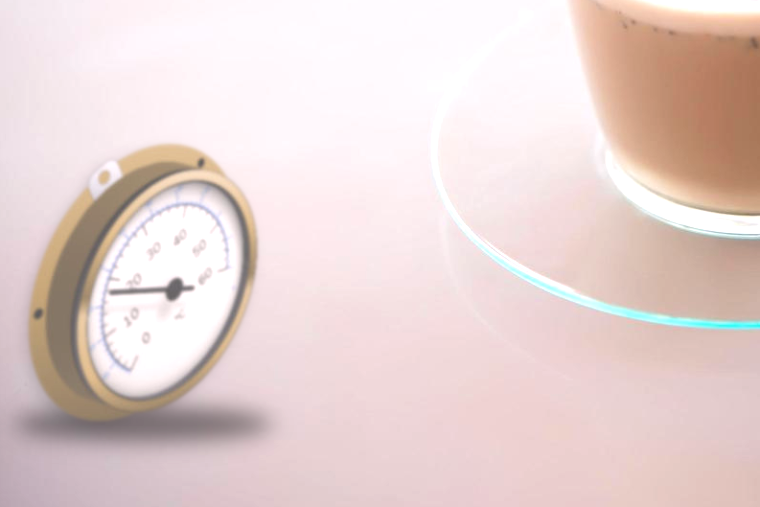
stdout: °C 18
